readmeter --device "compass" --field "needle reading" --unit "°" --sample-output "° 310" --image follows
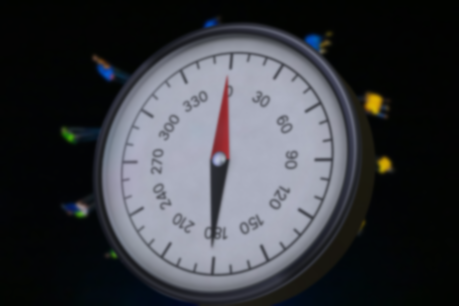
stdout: ° 0
